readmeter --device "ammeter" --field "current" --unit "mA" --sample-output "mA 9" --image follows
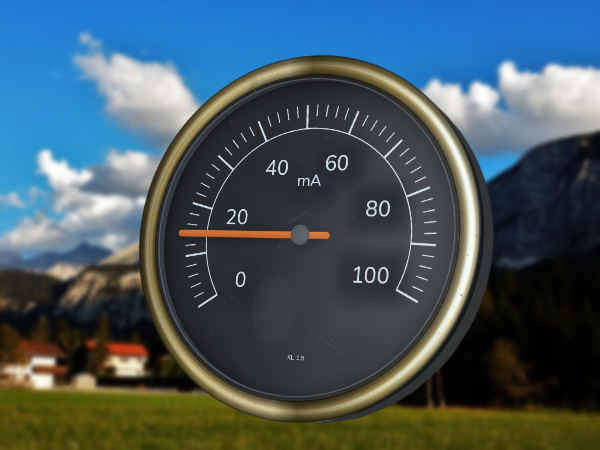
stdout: mA 14
